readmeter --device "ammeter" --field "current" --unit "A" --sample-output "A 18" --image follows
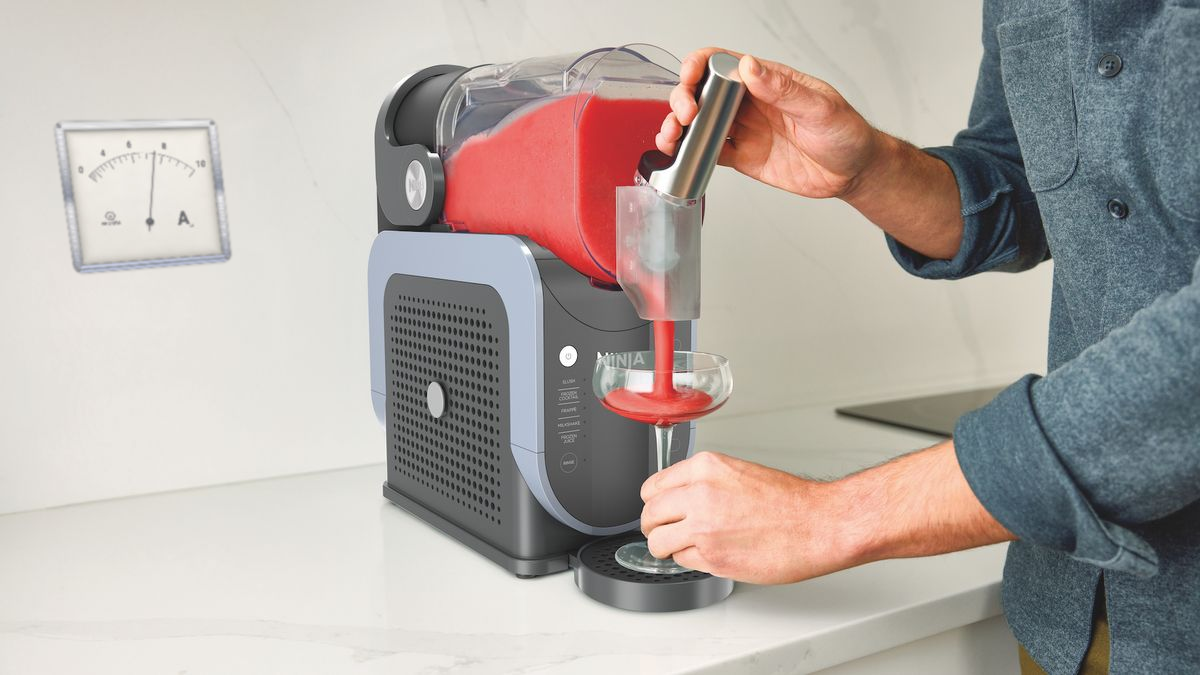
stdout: A 7.5
